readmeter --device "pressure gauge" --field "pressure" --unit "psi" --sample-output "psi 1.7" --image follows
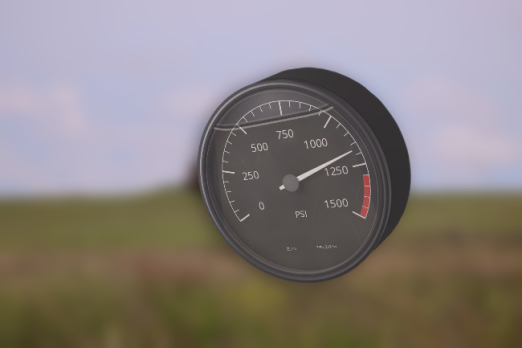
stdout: psi 1175
